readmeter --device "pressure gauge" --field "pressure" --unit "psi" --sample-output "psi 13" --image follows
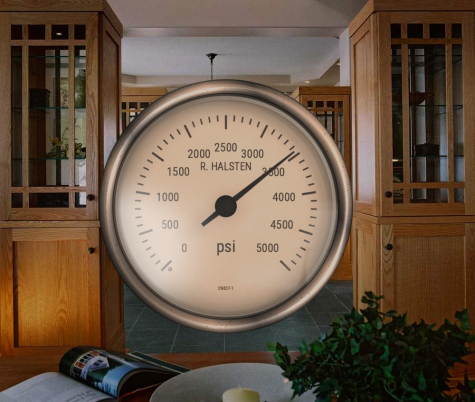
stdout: psi 3450
